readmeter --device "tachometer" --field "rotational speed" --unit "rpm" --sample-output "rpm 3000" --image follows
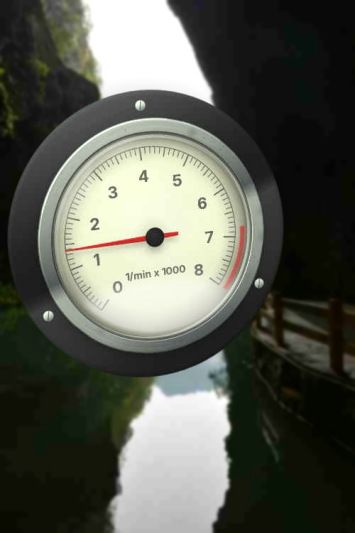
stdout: rpm 1400
